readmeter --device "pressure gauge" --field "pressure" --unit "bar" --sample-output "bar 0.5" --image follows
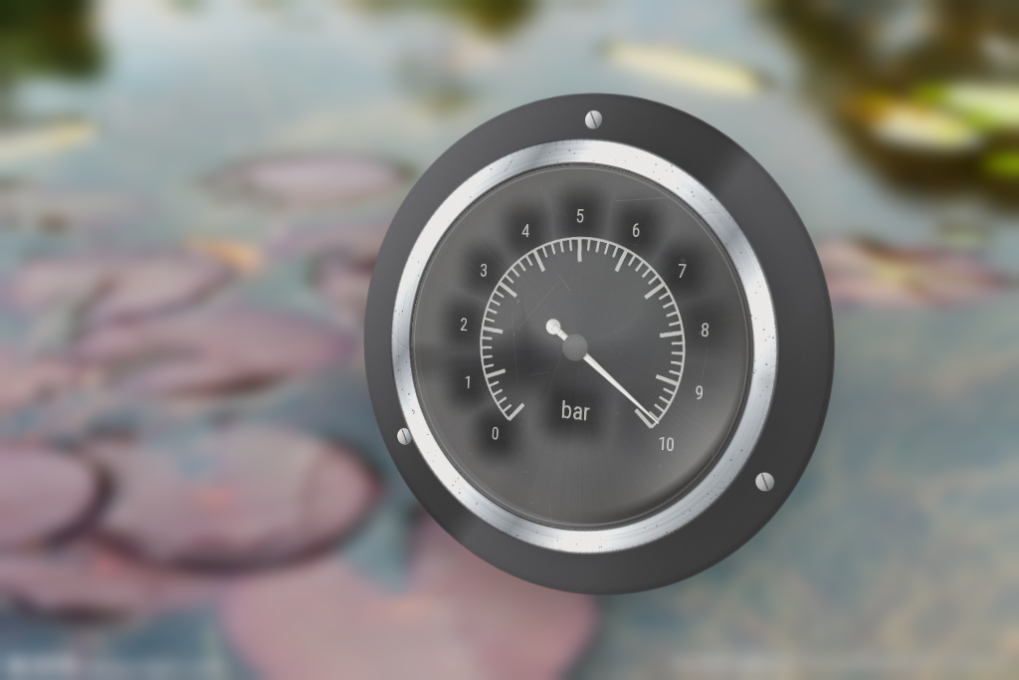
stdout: bar 9.8
